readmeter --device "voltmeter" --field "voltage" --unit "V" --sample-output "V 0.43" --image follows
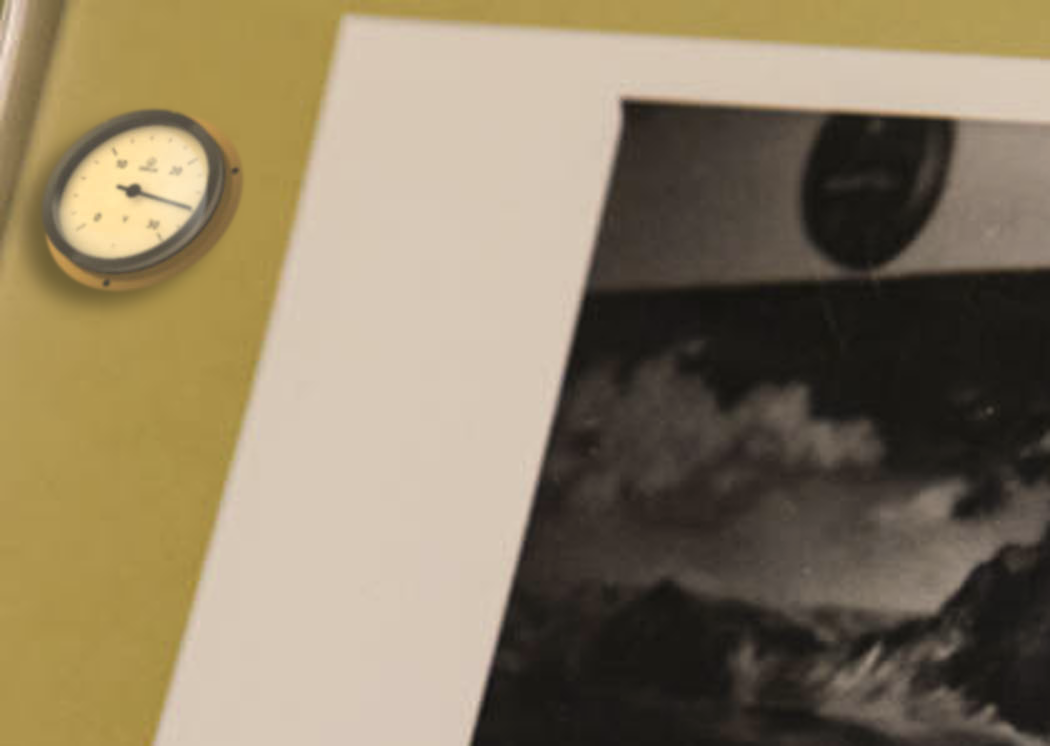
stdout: V 26
